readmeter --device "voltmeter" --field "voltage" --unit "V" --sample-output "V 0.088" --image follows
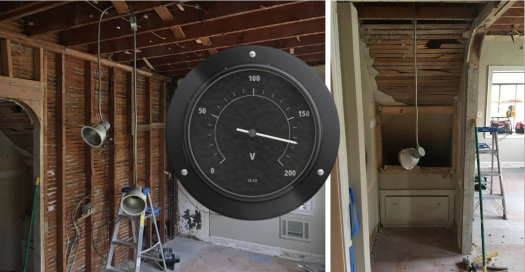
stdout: V 175
